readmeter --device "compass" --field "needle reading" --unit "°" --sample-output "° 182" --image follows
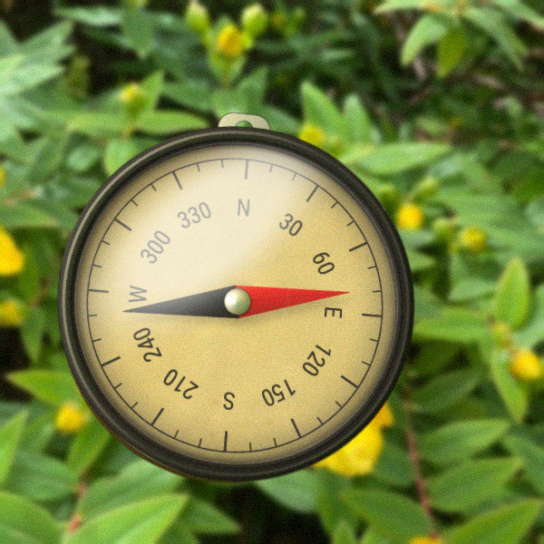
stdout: ° 80
